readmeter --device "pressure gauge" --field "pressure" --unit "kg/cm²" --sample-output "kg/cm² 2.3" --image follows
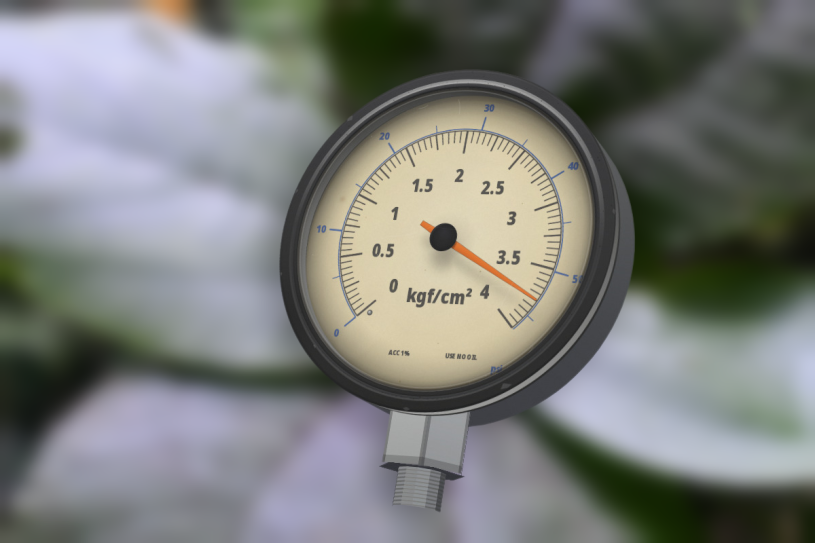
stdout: kg/cm² 3.75
